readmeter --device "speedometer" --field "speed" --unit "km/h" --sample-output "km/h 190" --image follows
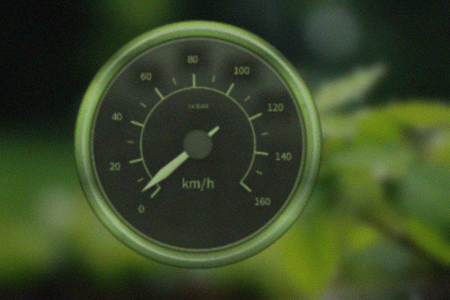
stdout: km/h 5
